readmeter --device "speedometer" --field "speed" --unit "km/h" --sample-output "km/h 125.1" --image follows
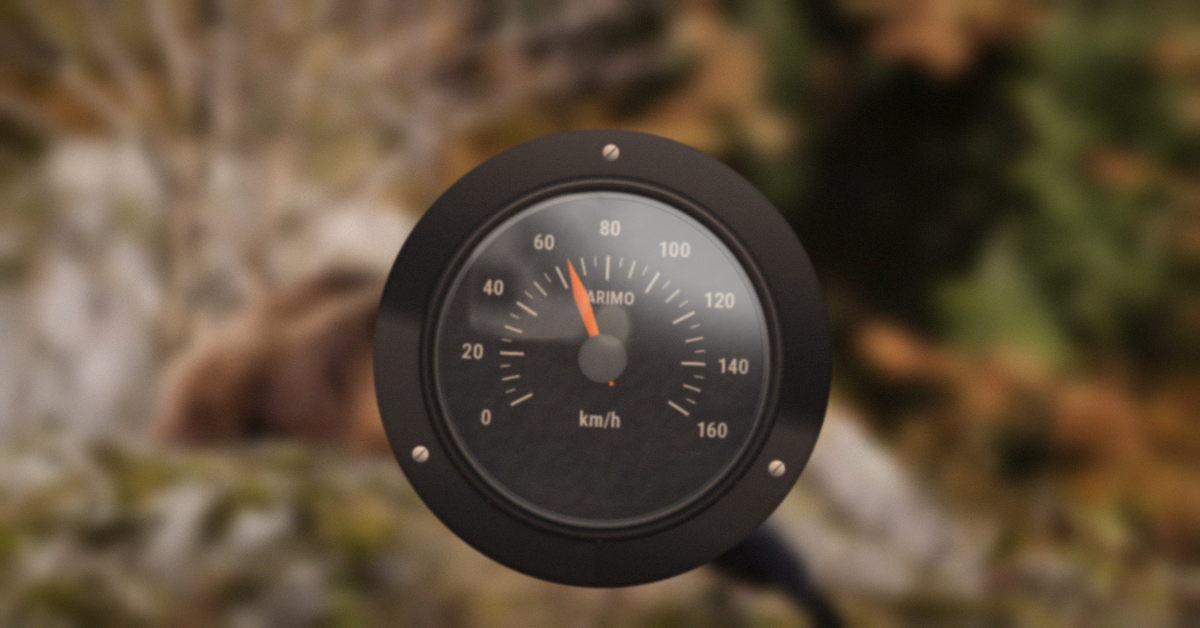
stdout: km/h 65
